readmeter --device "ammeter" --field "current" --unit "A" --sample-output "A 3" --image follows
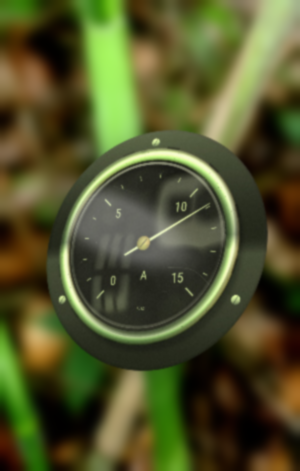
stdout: A 11
